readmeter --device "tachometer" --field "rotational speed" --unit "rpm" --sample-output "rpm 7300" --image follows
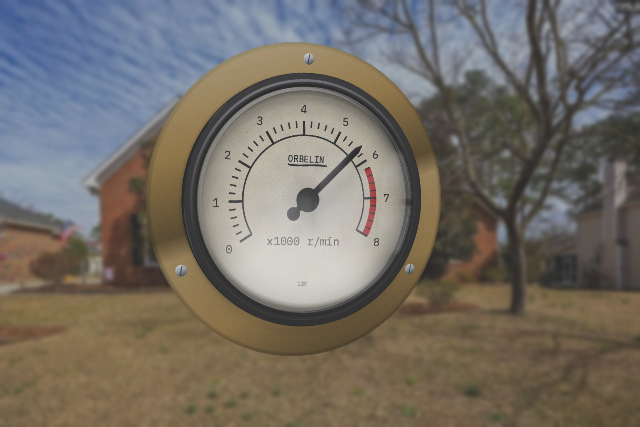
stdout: rpm 5600
